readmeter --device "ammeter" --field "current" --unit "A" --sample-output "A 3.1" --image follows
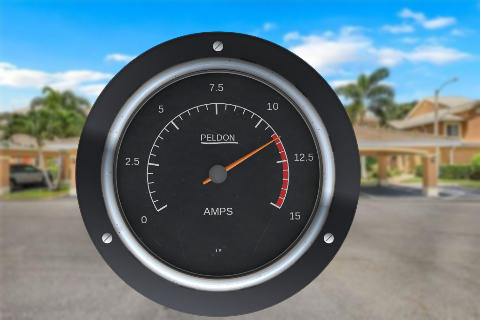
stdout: A 11.25
